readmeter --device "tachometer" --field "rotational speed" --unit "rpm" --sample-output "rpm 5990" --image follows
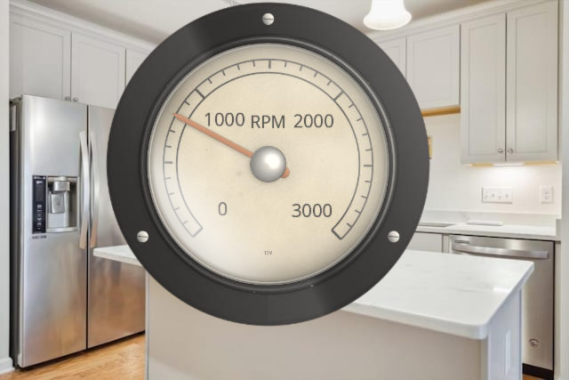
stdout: rpm 800
